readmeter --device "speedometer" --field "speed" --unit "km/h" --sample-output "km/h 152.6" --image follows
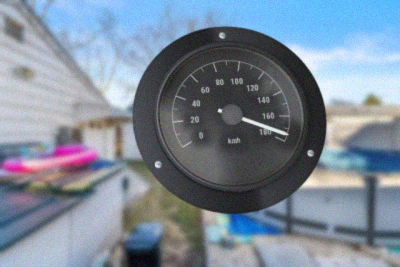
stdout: km/h 175
